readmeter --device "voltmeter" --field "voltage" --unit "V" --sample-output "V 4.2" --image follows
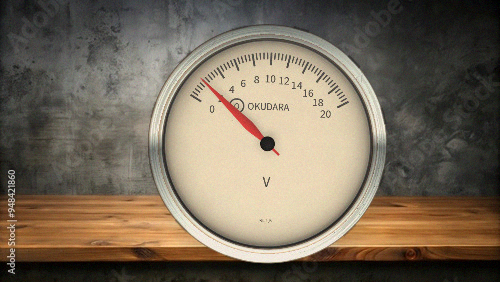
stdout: V 2
